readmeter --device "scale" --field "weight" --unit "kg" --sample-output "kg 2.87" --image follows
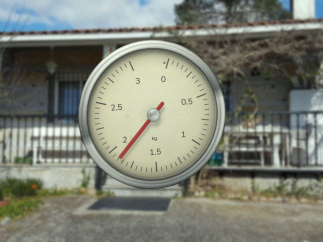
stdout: kg 1.9
